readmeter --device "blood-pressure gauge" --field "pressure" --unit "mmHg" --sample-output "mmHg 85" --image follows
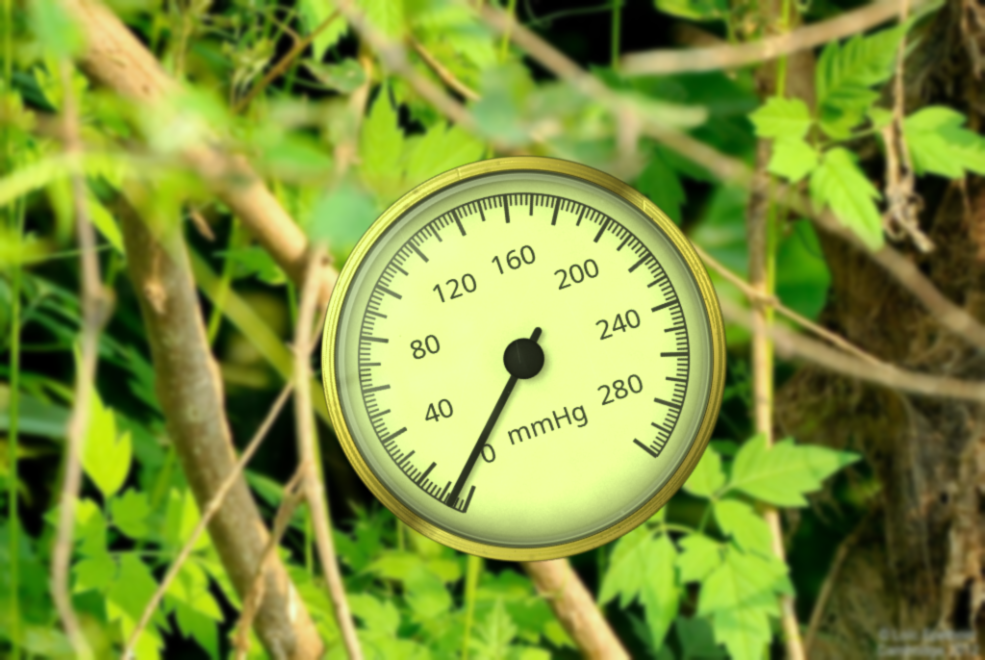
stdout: mmHg 6
